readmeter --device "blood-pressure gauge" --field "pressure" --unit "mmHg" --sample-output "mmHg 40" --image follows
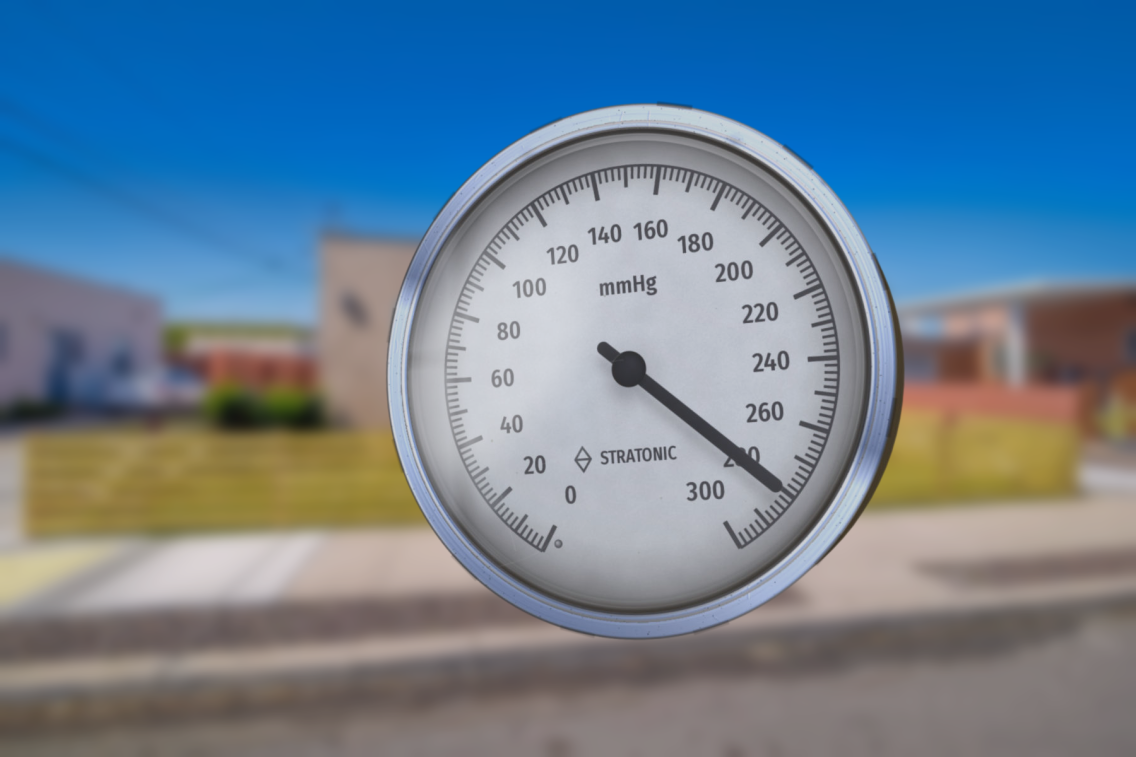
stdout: mmHg 280
